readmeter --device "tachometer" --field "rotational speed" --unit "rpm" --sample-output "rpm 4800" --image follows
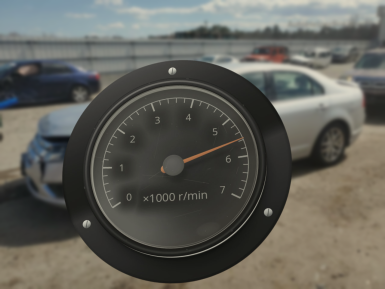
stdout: rpm 5600
